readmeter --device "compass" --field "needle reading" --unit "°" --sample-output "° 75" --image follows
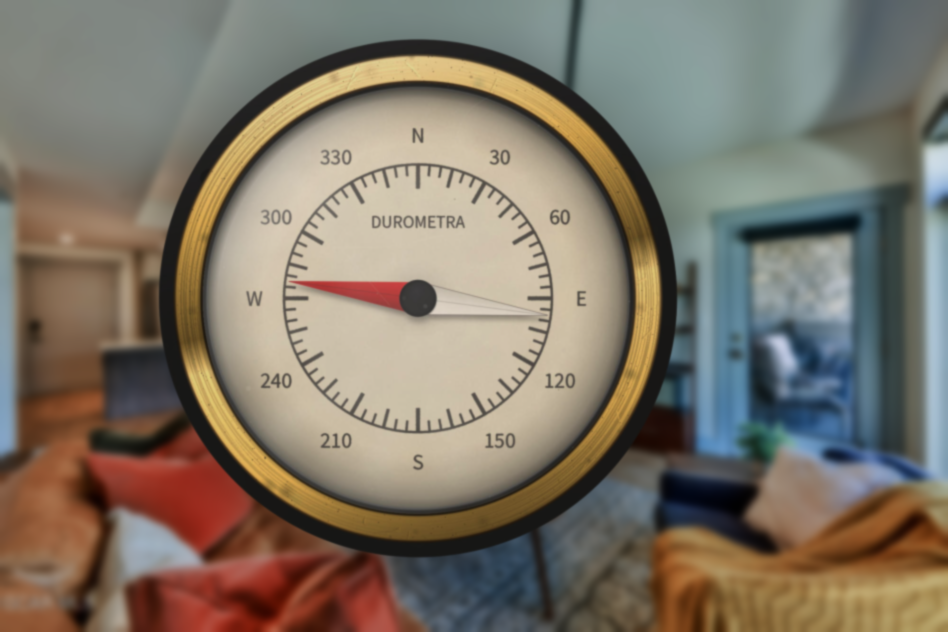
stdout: ° 277.5
